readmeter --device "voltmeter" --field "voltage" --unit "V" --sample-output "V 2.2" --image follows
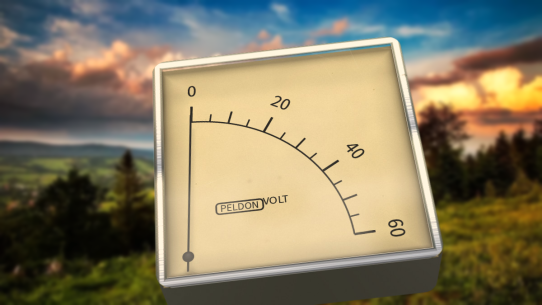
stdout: V 0
